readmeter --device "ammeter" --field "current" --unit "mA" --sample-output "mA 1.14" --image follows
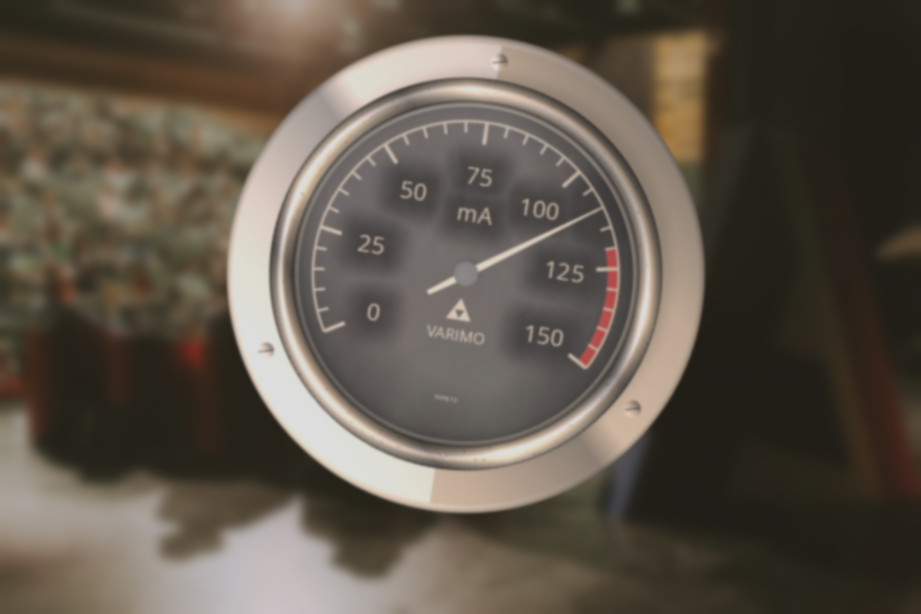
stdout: mA 110
